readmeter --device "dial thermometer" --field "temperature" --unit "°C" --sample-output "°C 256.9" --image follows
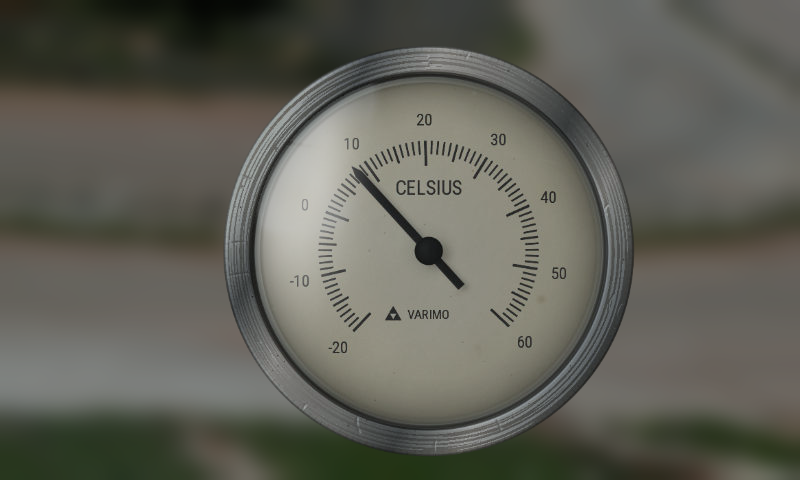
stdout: °C 8
